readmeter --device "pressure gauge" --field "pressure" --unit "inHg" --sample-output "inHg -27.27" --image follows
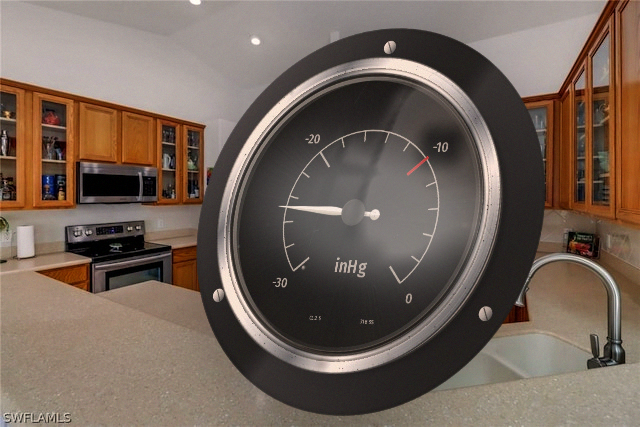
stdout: inHg -25
